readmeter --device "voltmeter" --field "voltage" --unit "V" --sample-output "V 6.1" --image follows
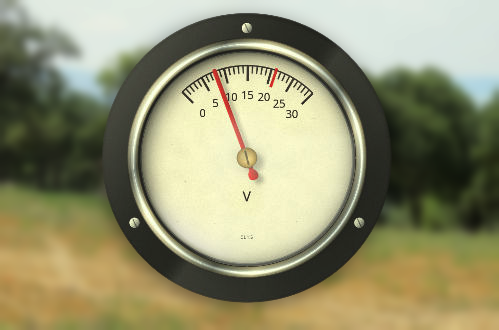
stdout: V 8
